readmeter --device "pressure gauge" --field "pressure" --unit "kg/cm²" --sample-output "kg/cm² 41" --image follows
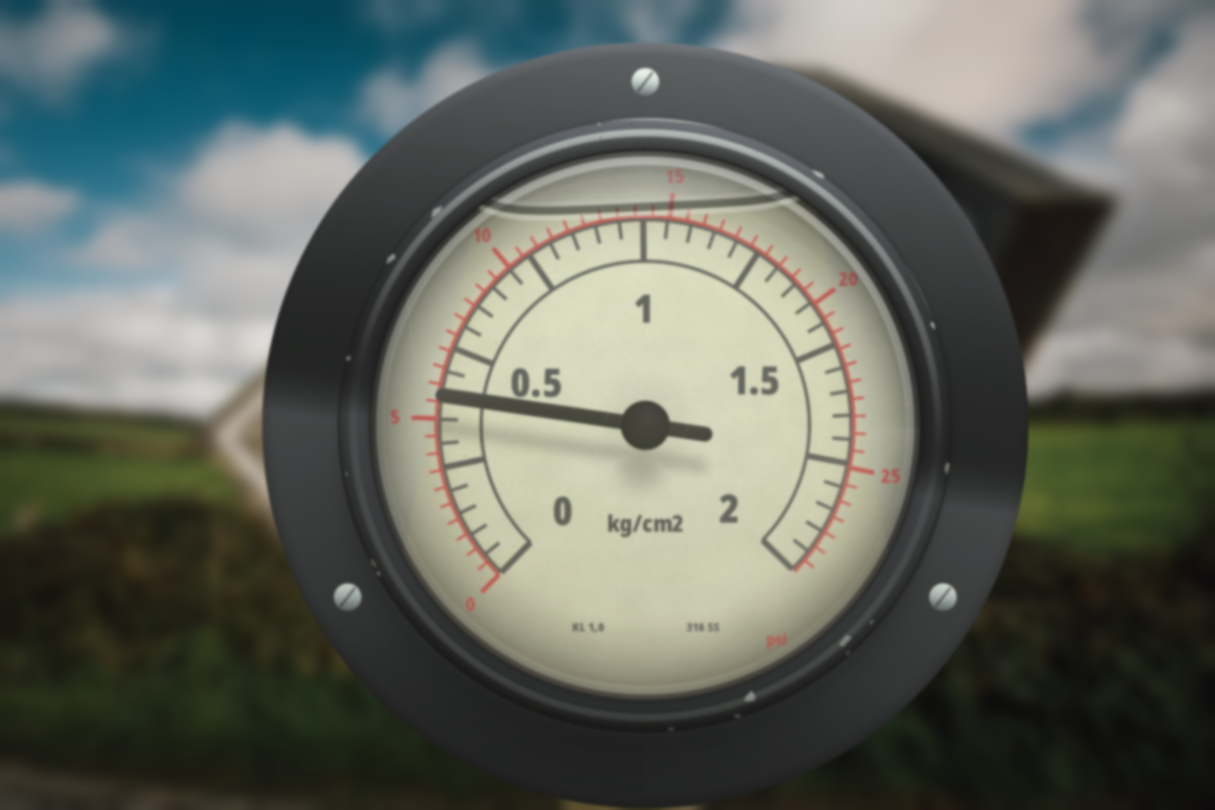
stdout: kg/cm² 0.4
